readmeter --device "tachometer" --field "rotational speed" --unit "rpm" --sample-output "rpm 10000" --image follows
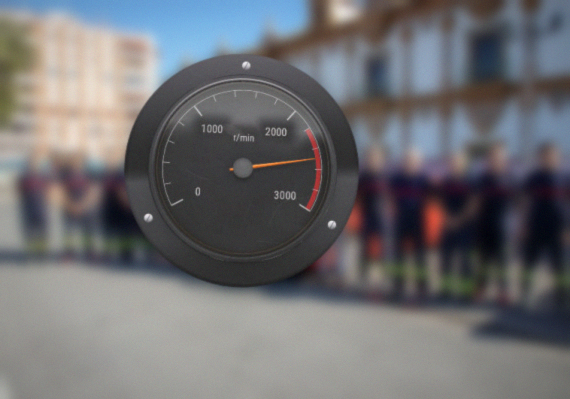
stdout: rpm 2500
